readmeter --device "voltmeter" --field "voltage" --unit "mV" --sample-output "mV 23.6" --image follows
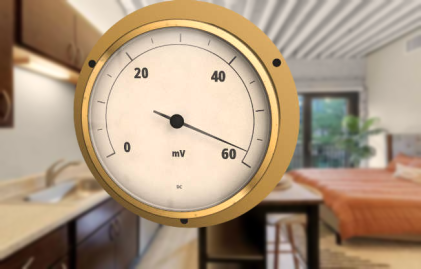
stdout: mV 57.5
